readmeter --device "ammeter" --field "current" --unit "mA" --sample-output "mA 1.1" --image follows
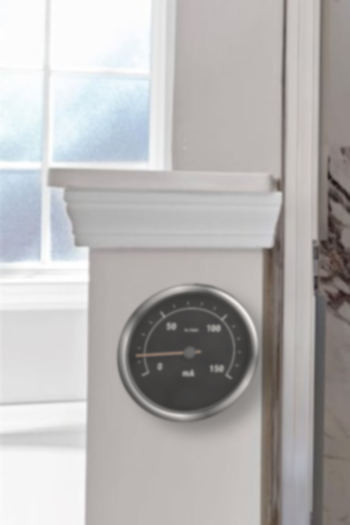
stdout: mA 15
